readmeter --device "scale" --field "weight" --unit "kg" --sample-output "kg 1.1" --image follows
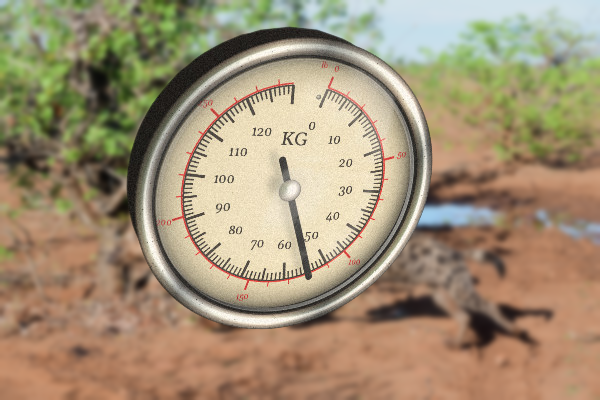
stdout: kg 55
